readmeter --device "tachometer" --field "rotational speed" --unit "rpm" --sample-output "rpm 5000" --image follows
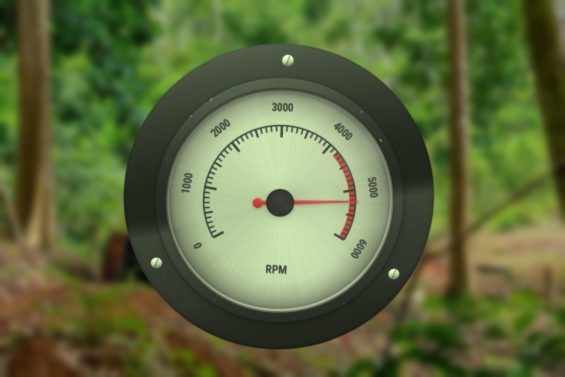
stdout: rpm 5200
